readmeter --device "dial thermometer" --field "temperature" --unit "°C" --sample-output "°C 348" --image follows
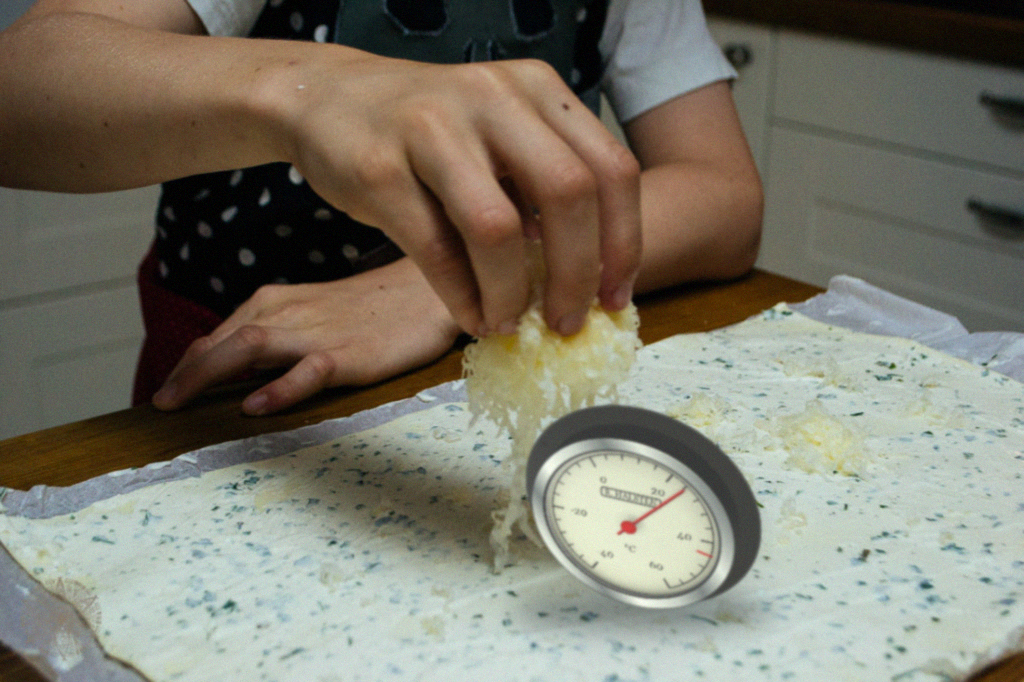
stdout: °C 24
